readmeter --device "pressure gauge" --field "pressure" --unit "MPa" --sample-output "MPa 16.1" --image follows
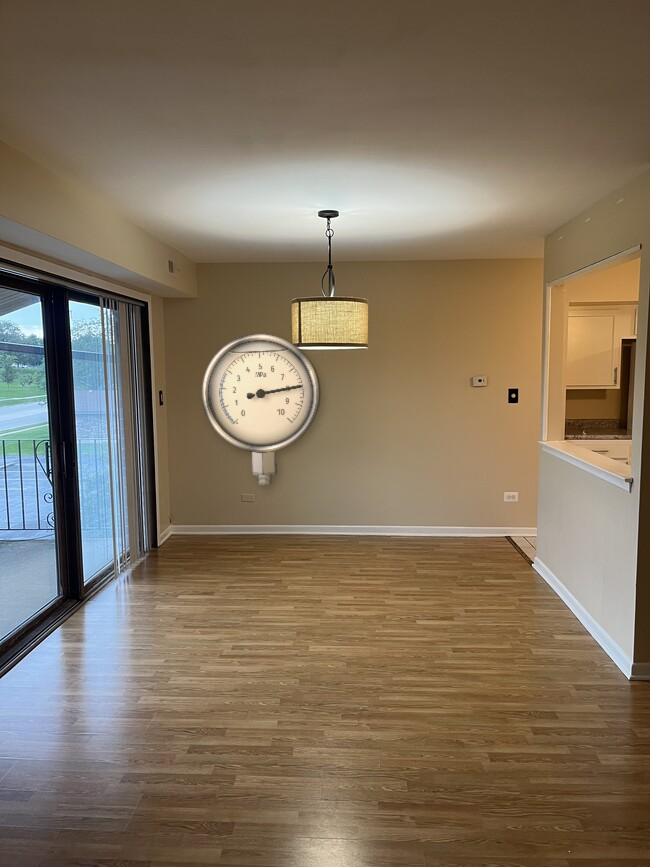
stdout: MPa 8
